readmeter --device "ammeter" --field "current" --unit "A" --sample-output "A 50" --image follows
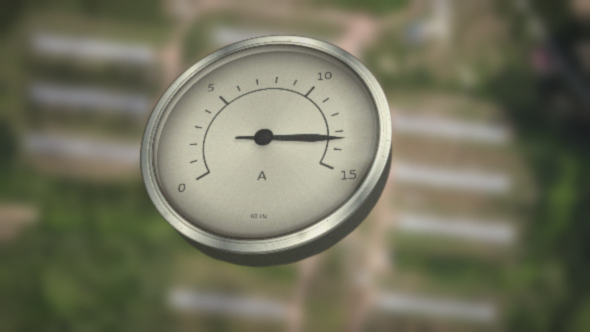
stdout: A 13.5
